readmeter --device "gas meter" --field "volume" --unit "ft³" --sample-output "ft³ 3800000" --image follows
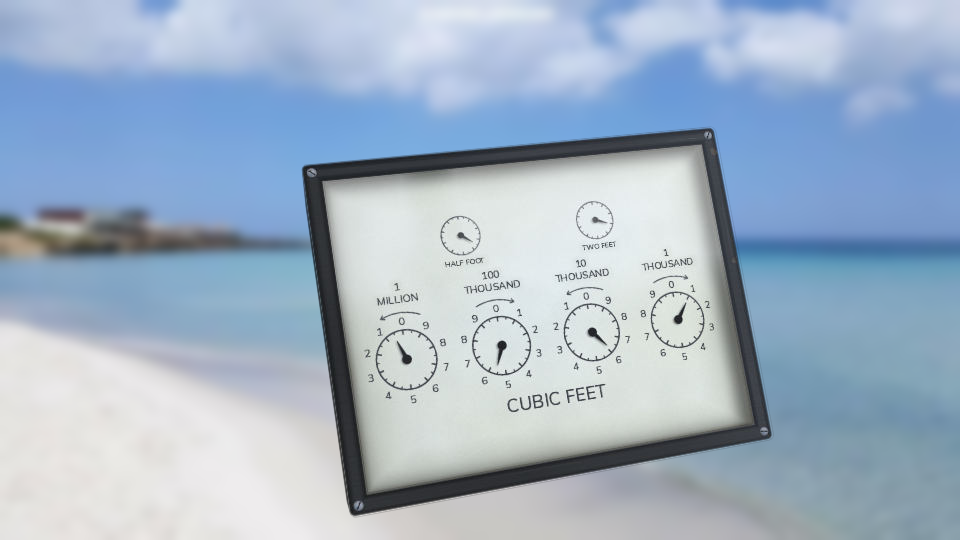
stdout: ft³ 56100
